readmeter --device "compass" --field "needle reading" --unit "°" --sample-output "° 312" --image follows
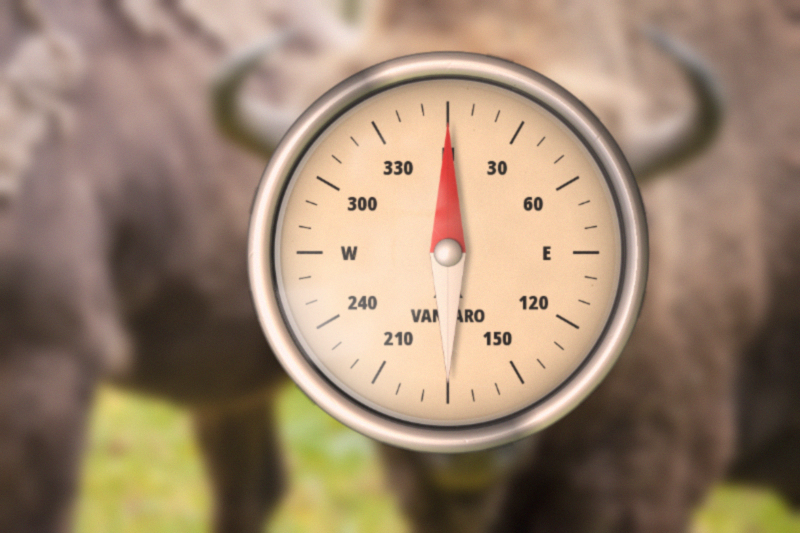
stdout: ° 0
